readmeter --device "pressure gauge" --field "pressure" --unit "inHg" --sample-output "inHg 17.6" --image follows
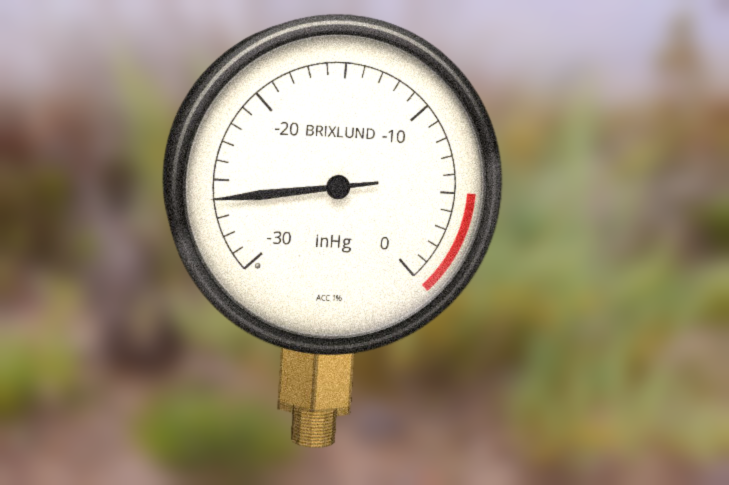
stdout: inHg -26
